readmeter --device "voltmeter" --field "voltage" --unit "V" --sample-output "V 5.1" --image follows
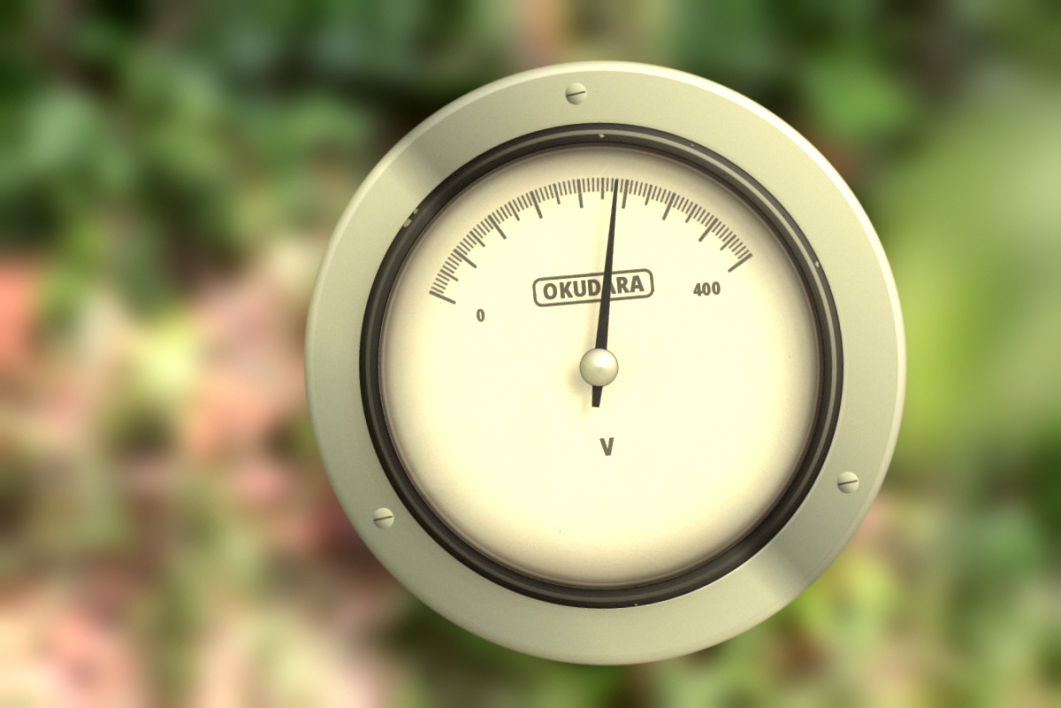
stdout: V 240
